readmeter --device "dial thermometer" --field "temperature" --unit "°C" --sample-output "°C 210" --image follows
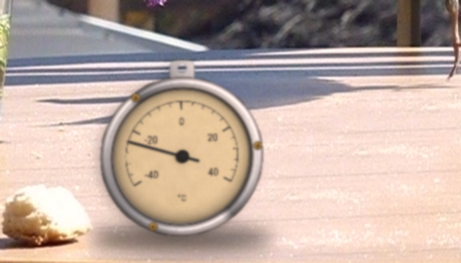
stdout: °C -24
